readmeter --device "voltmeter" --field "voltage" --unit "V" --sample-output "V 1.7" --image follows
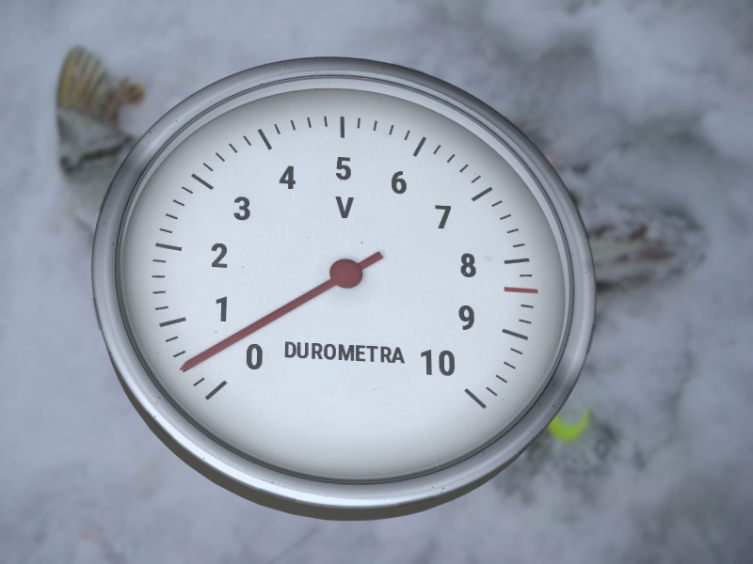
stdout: V 0.4
